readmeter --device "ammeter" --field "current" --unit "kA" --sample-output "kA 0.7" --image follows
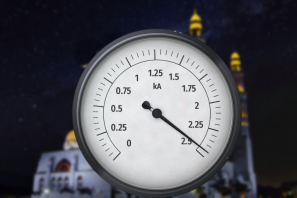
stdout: kA 2.45
